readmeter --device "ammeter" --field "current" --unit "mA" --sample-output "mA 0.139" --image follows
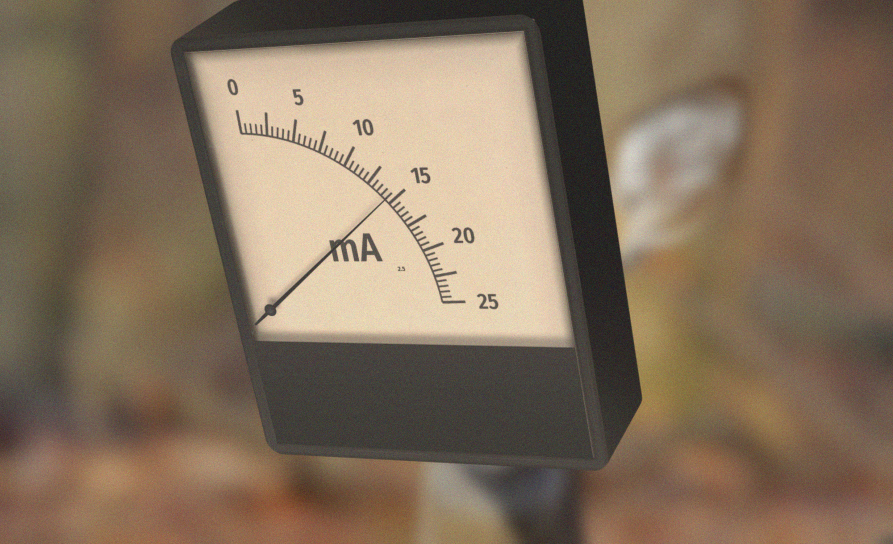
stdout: mA 14.5
